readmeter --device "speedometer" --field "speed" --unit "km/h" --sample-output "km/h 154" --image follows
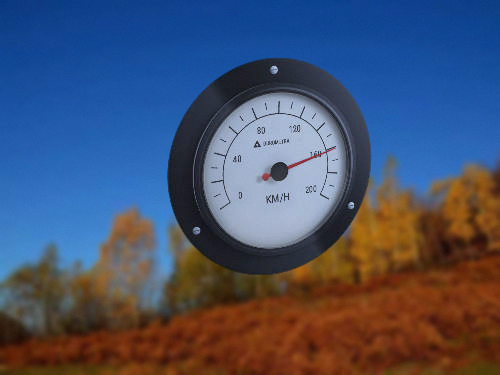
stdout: km/h 160
